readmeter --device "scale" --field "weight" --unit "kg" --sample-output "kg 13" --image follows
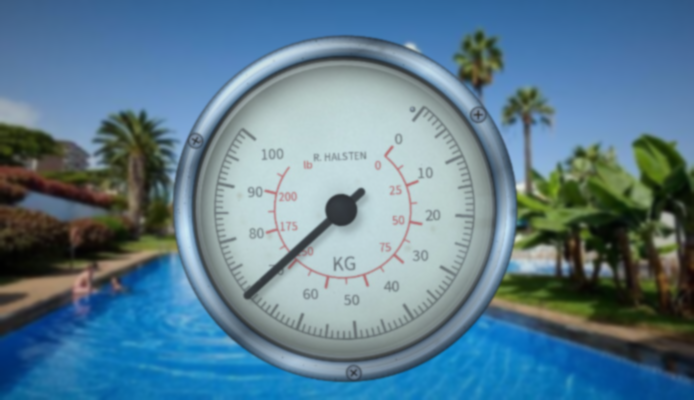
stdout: kg 70
